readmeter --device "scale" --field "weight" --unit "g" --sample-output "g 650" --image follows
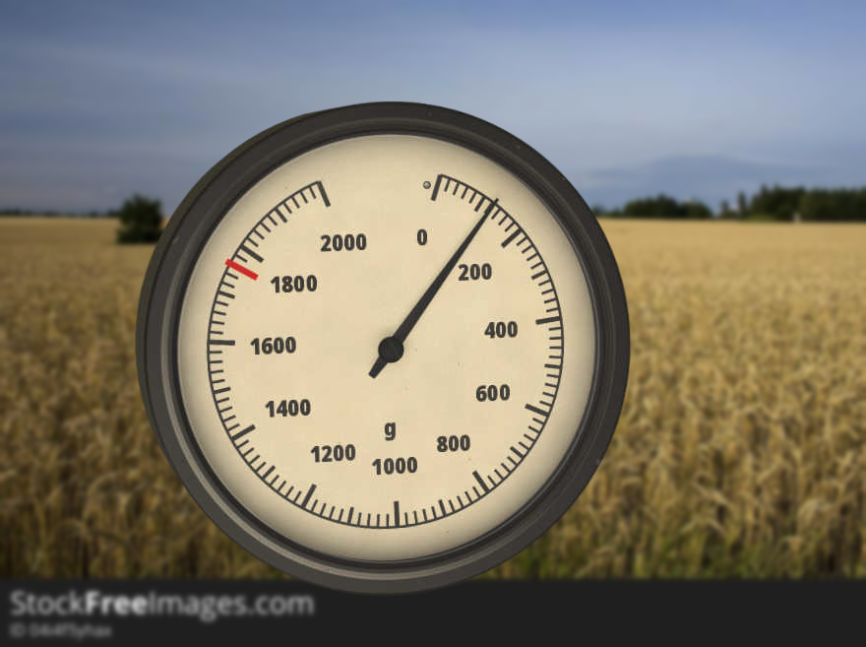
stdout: g 120
